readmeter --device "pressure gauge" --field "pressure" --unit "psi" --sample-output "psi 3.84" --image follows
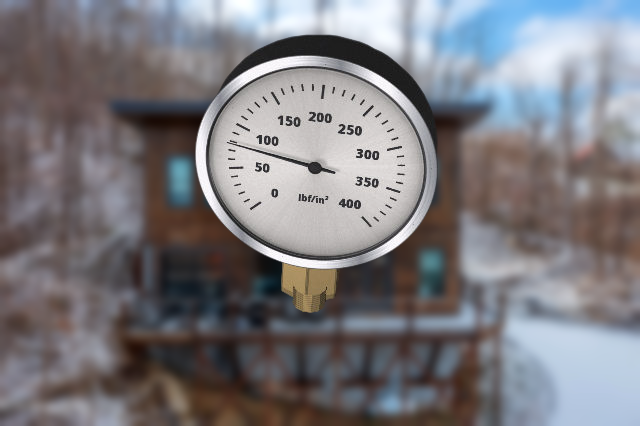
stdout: psi 80
